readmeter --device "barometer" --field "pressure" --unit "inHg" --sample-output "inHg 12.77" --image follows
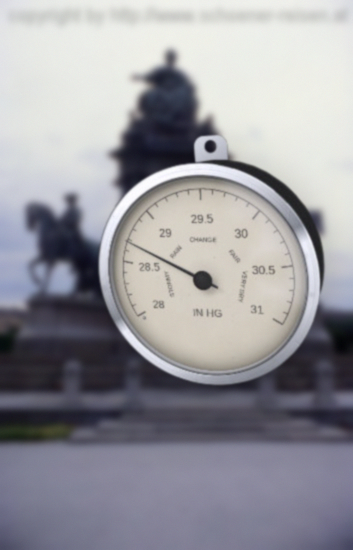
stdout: inHg 28.7
